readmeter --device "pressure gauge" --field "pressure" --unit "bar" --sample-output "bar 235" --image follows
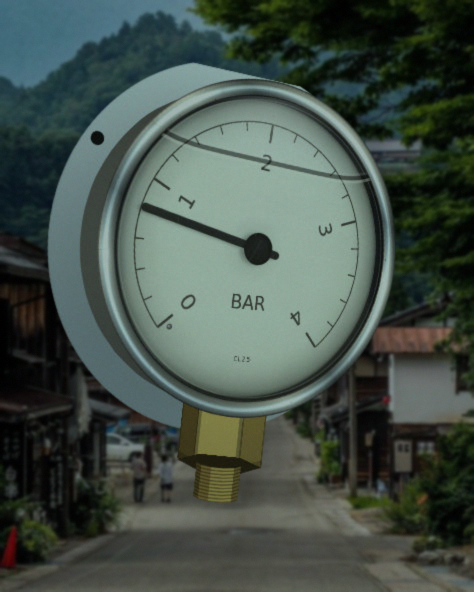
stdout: bar 0.8
